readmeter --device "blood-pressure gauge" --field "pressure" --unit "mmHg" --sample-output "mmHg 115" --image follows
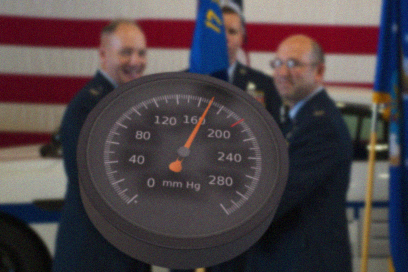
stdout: mmHg 170
